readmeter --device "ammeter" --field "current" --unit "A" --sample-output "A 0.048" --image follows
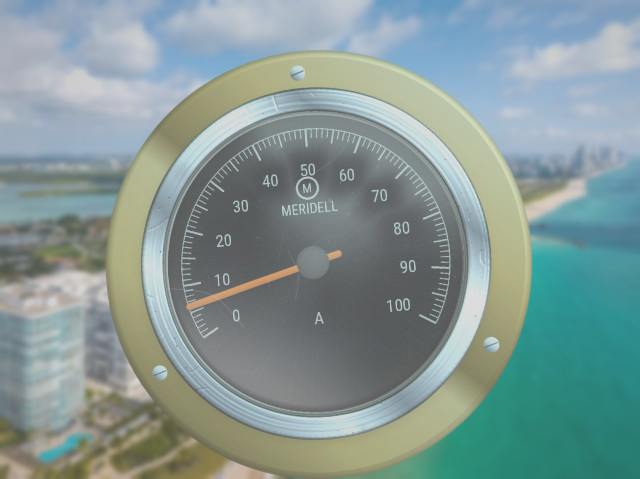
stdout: A 6
